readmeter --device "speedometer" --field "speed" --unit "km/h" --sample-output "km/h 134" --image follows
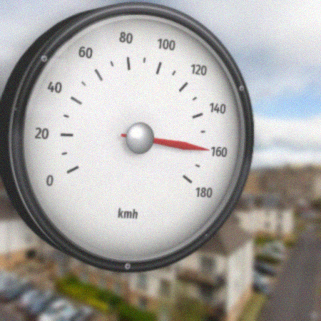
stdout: km/h 160
